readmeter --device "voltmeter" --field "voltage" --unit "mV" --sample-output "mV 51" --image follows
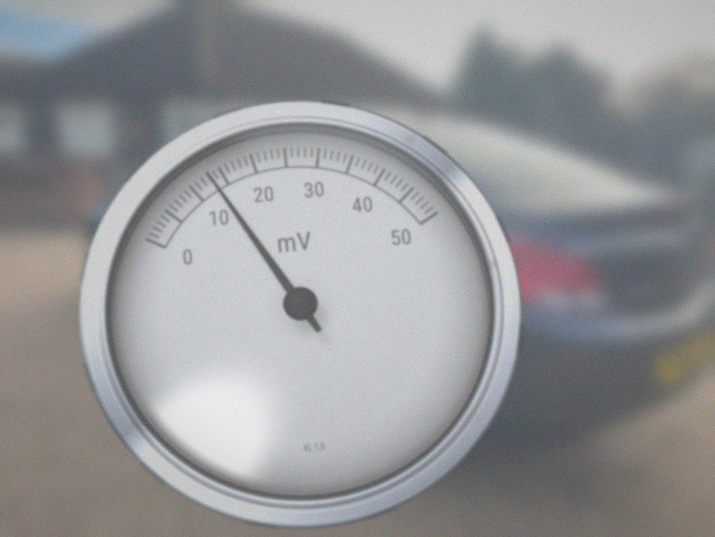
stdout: mV 13
